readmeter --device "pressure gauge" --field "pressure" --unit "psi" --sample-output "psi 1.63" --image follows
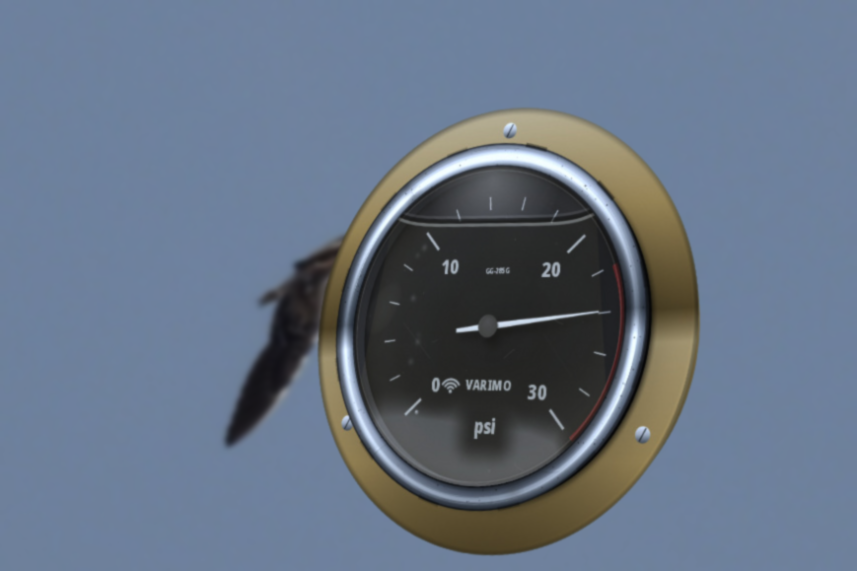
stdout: psi 24
